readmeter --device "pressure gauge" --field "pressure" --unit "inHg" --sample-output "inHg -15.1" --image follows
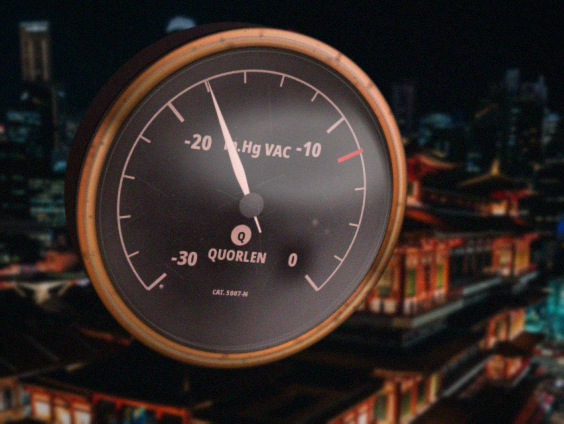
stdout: inHg -18
